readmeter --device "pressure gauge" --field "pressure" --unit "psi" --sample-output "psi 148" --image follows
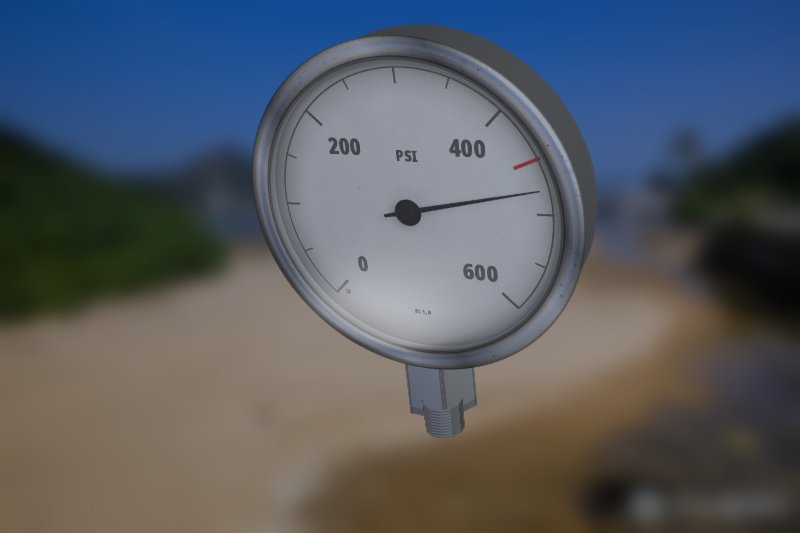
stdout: psi 475
